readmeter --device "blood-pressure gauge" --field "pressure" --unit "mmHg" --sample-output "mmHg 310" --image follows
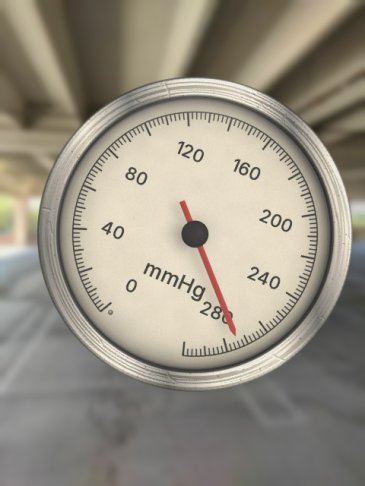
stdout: mmHg 274
